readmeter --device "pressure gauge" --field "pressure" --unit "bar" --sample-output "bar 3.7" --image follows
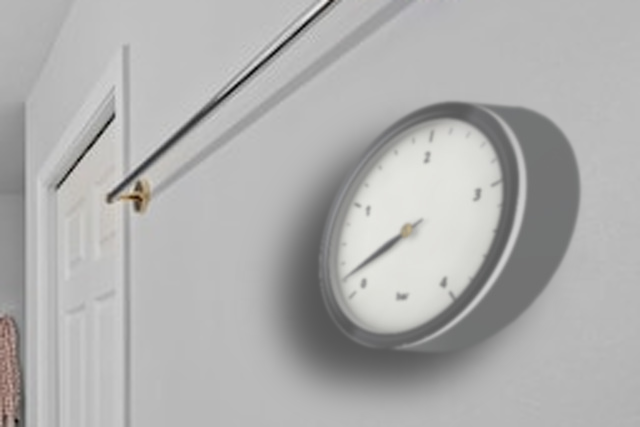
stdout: bar 0.2
